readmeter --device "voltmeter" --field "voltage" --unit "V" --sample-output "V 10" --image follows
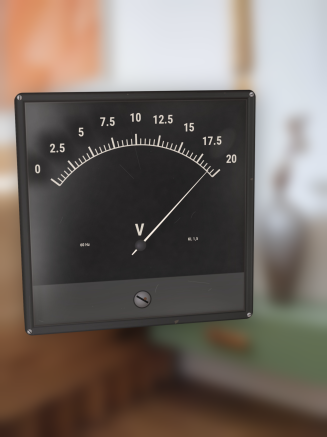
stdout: V 19
